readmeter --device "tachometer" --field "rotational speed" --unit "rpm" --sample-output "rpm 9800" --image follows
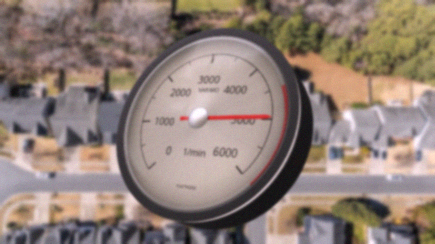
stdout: rpm 5000
